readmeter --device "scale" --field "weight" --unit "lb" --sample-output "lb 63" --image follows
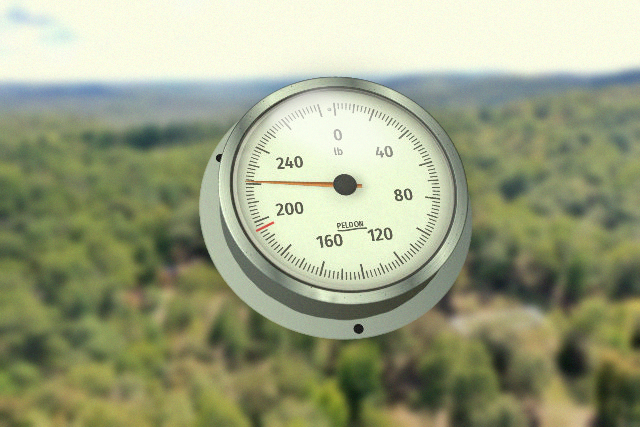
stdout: lb 220
